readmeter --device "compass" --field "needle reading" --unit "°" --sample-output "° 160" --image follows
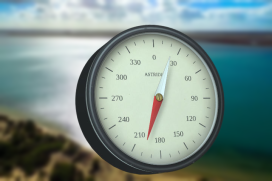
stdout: ° 200
